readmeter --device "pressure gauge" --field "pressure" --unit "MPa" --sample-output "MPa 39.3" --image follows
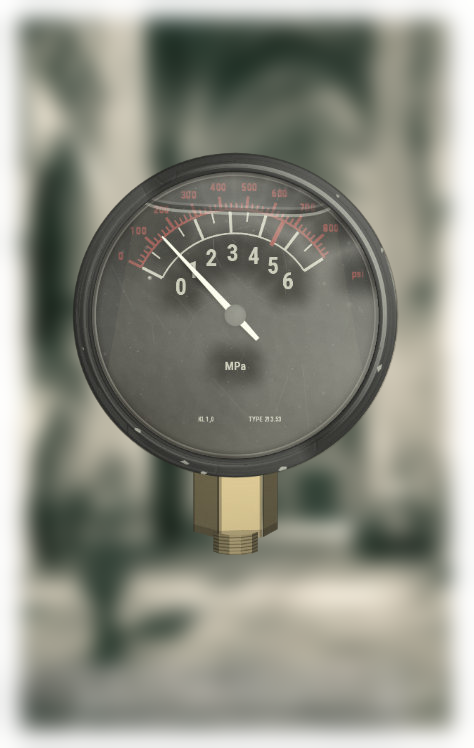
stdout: MPa 1
